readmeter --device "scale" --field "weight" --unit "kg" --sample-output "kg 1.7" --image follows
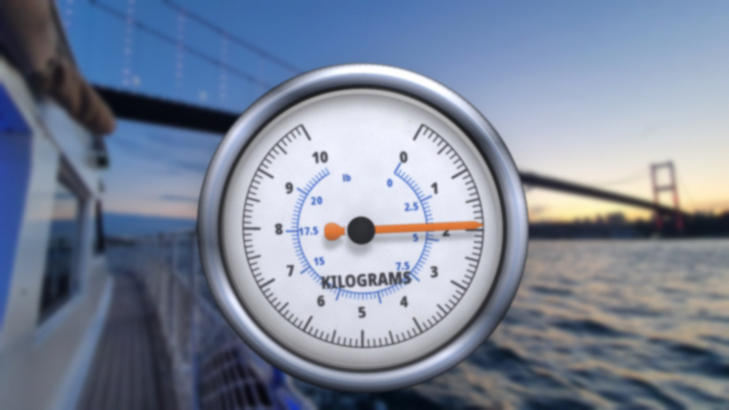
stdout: kg 1.9
